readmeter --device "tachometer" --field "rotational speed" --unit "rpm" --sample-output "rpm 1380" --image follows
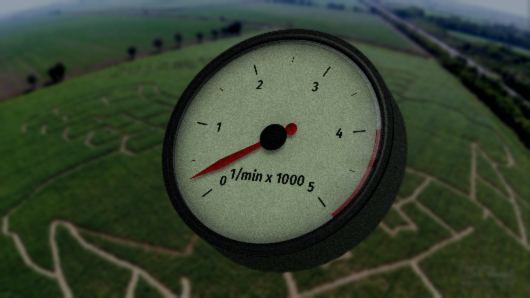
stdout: rpm 250
